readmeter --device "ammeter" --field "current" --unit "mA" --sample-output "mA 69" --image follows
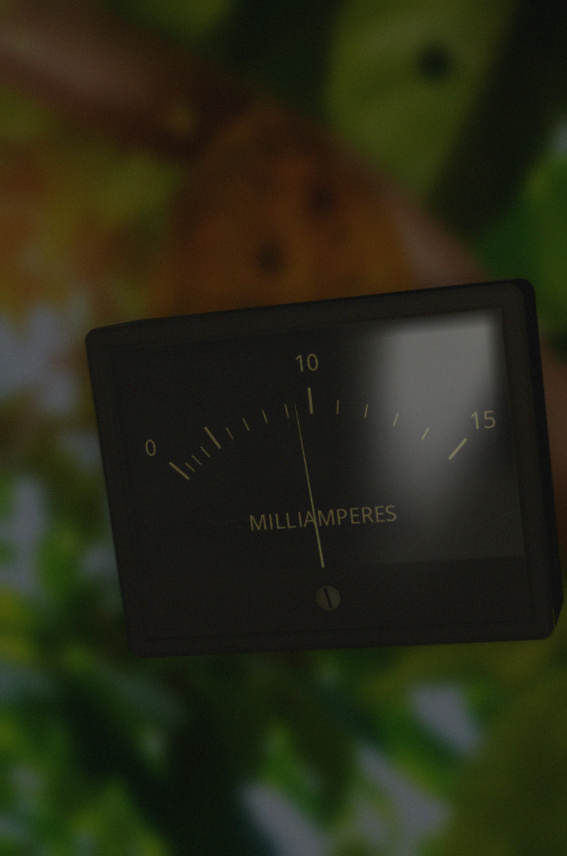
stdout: mA 9.5
